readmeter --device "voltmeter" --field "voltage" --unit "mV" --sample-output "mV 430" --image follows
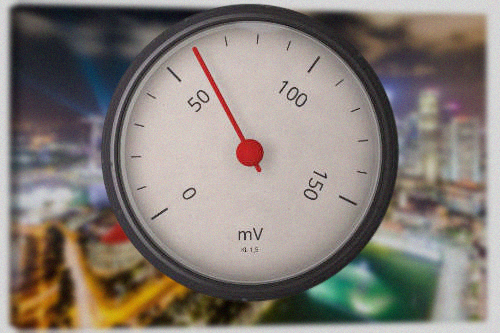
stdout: mV 60
